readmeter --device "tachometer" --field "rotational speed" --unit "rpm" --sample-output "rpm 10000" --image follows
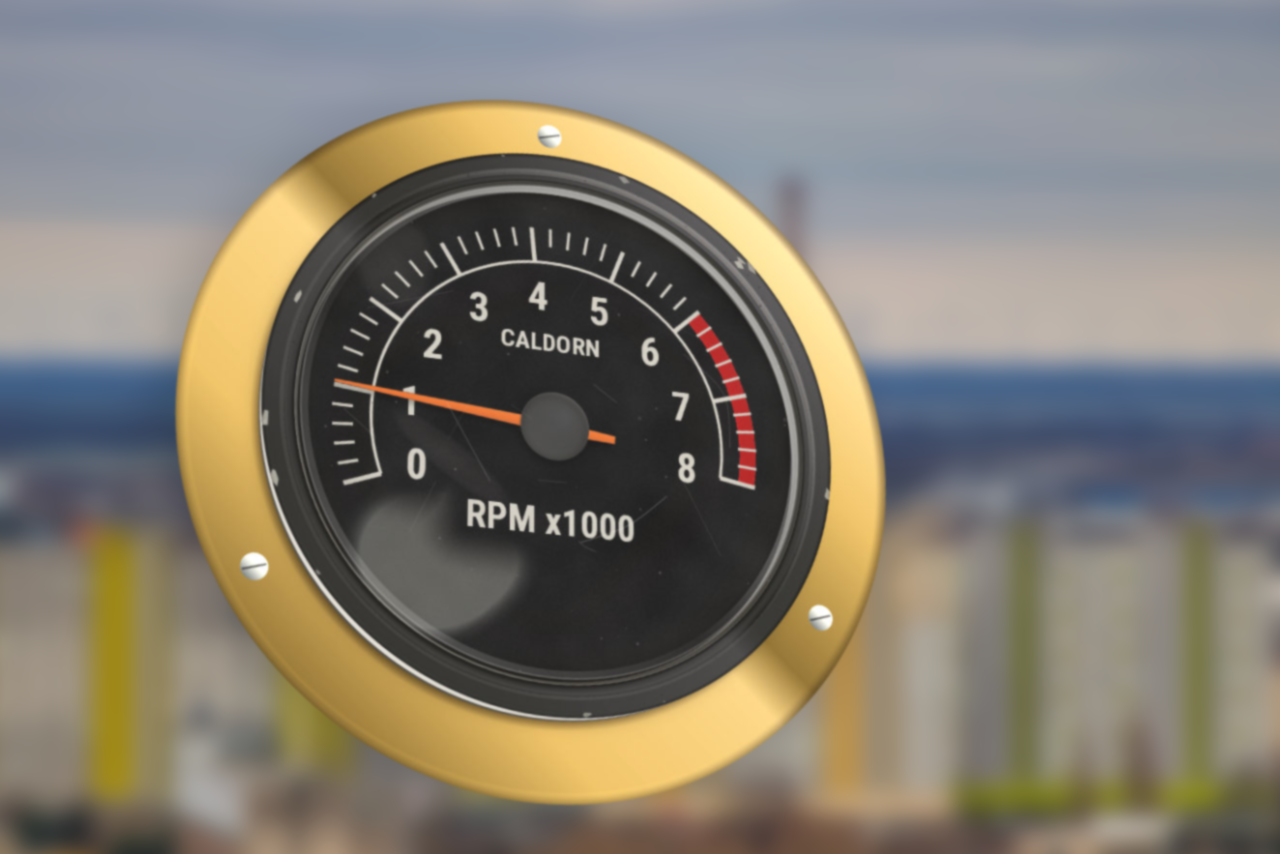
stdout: rpm 1000
